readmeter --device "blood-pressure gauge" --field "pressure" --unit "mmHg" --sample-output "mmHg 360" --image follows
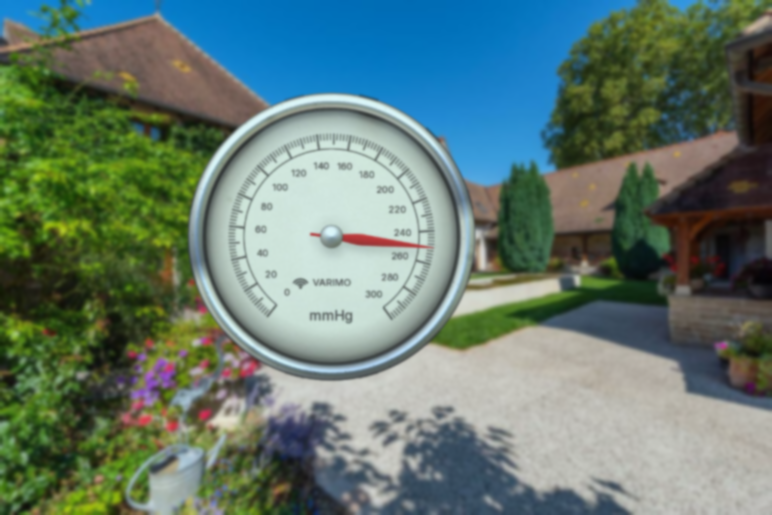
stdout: mmHg 250
